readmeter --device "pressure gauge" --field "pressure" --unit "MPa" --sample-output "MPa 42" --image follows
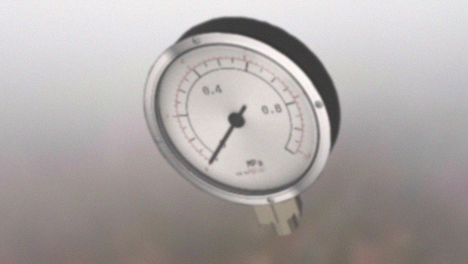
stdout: MPa 0
